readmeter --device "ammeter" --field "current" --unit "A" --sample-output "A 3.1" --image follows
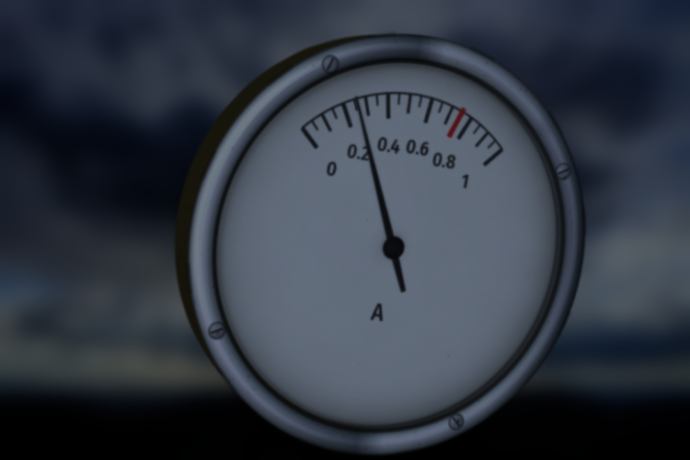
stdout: A 0.25
